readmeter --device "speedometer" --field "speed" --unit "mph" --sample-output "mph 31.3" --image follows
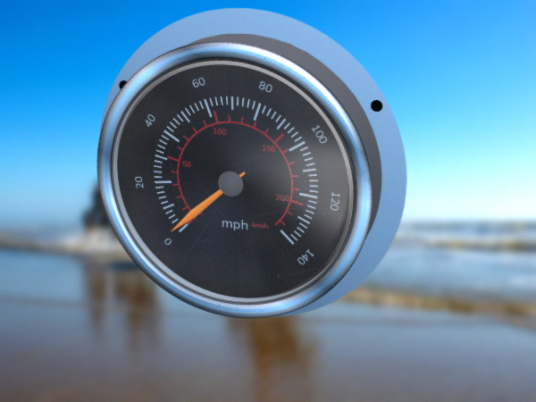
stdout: mph 2
